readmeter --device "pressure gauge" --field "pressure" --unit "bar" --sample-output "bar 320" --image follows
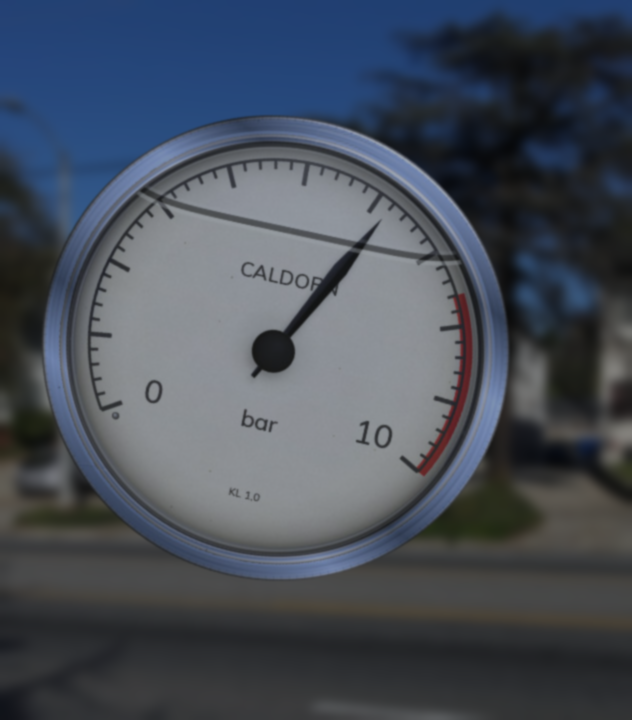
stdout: bar 6.2
